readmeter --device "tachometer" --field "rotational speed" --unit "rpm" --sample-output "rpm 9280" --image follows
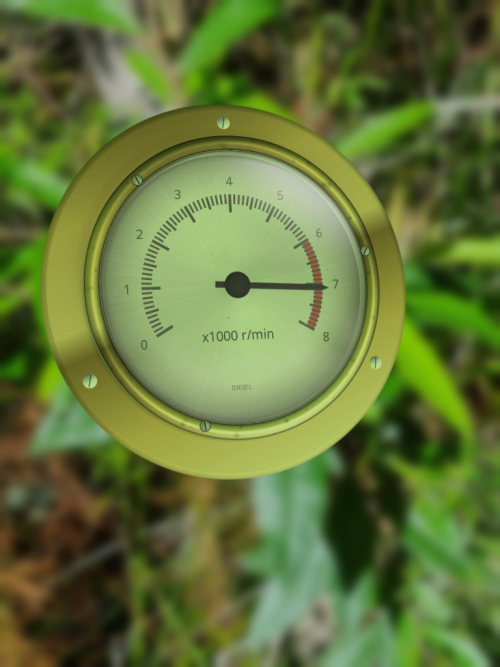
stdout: rpm 7100
